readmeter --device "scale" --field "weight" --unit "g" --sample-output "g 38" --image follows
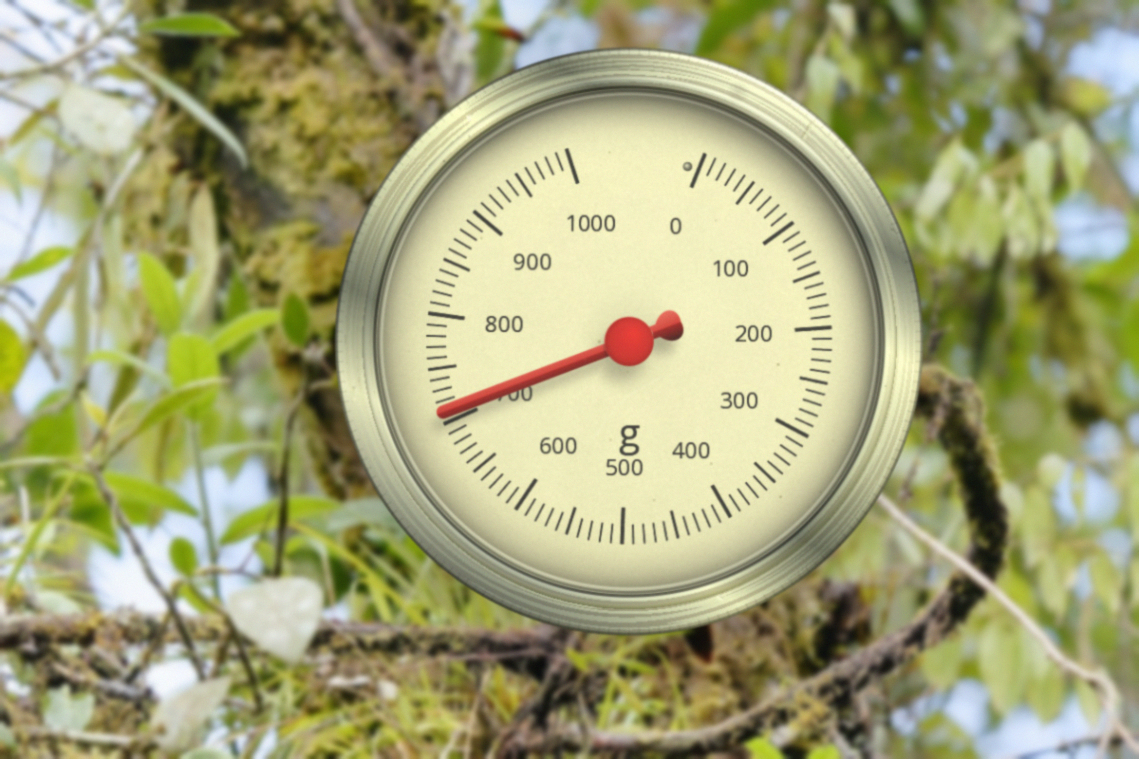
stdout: g 710
